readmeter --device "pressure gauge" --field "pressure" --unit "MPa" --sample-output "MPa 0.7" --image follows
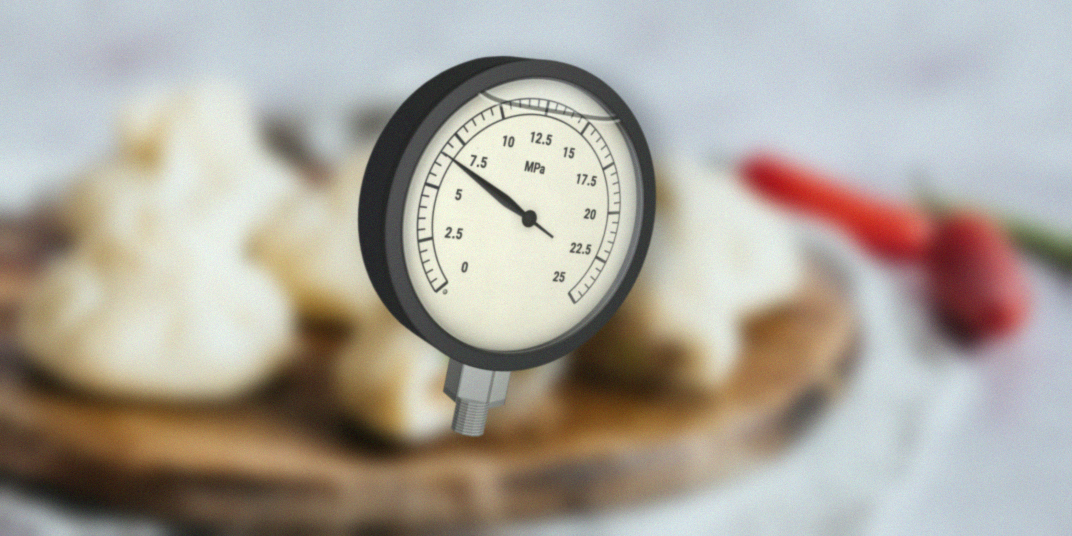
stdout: MPa 6.5
